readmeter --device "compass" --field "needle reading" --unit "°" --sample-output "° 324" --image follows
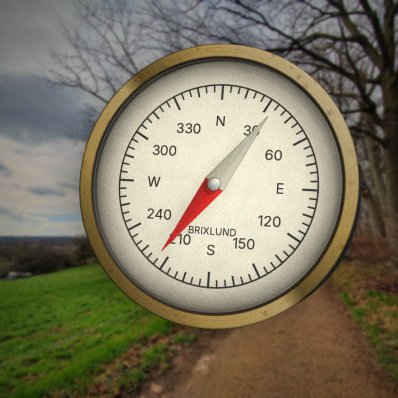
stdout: ° 215
